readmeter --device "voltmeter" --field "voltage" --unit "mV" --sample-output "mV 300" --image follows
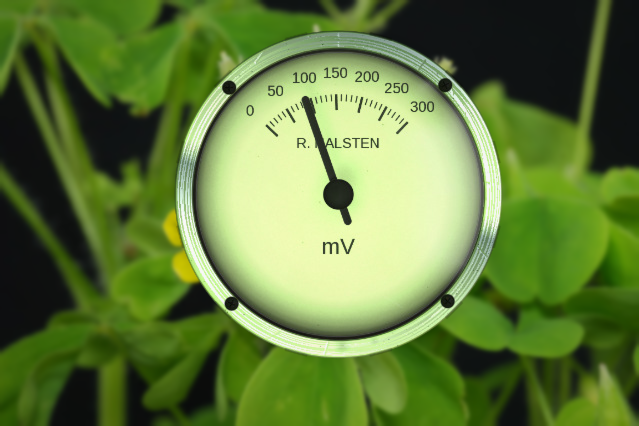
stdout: mV 90
